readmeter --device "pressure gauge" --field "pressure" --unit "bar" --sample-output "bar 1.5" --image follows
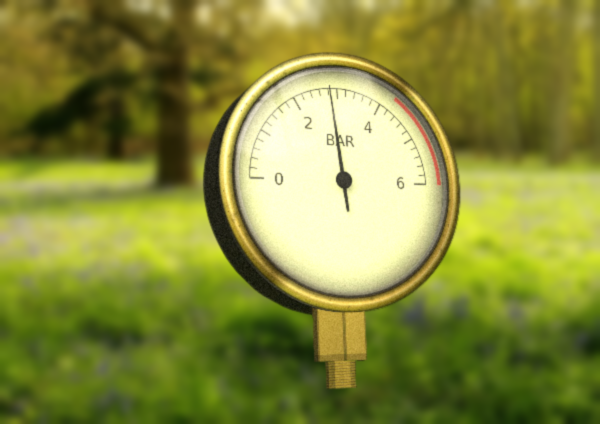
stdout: bar 2.8
